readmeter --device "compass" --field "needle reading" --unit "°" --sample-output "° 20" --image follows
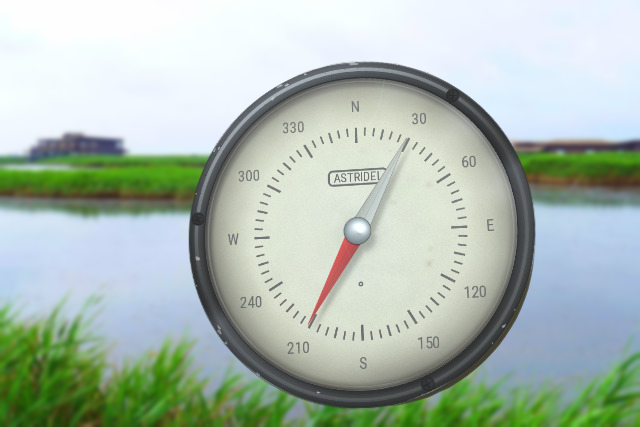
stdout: ° 210
